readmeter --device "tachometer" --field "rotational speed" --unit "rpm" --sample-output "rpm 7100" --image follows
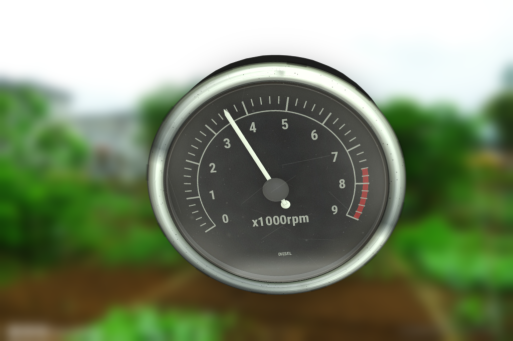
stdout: rpm 3600
